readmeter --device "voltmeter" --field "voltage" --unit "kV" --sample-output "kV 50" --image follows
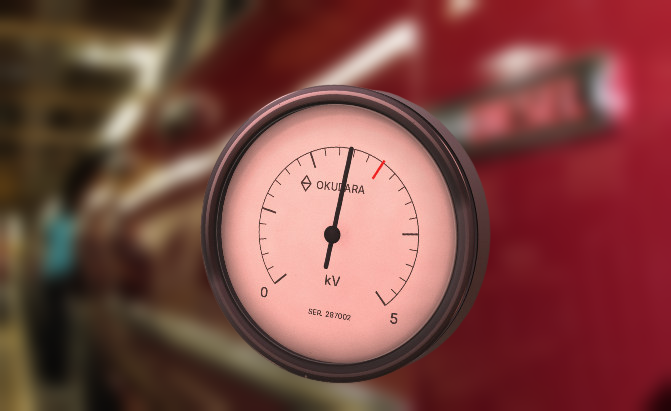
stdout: kV 2.6
